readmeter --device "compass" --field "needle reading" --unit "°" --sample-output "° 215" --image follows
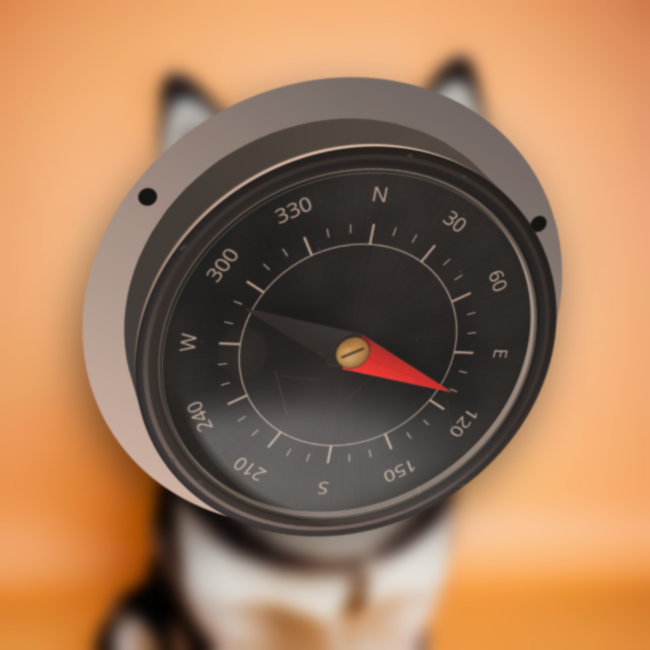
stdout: ° 110
